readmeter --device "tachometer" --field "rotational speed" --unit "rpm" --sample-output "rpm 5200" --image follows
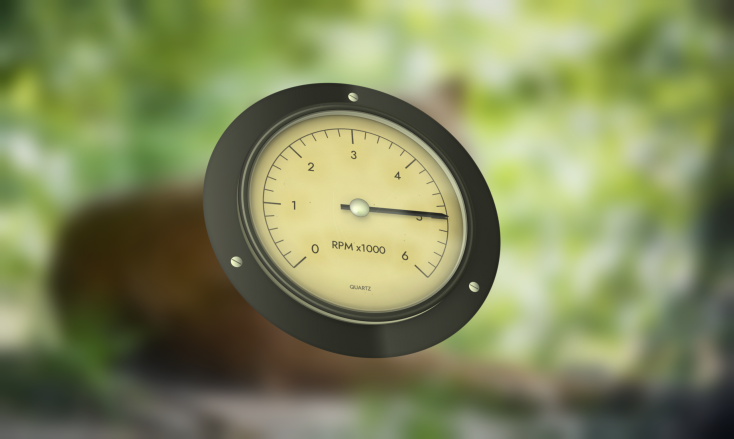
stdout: rpm 5000
